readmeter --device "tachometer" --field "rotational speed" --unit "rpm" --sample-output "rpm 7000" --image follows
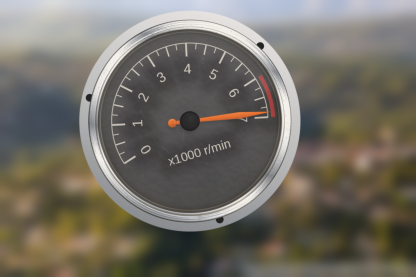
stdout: rpm 6875
